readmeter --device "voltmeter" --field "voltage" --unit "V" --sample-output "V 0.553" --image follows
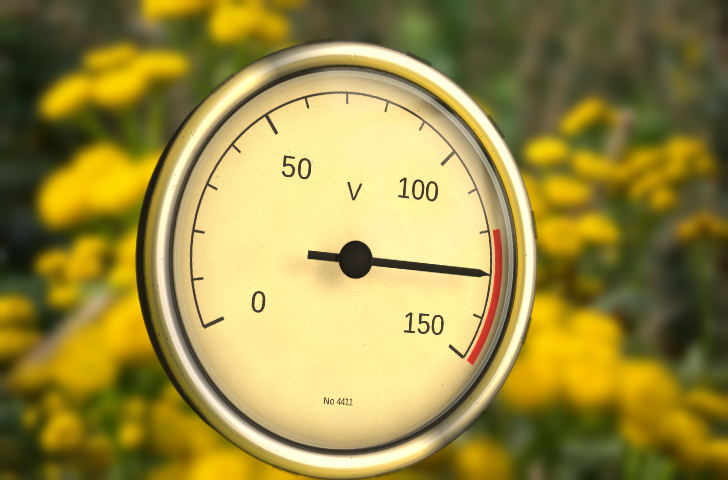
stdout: V 130
